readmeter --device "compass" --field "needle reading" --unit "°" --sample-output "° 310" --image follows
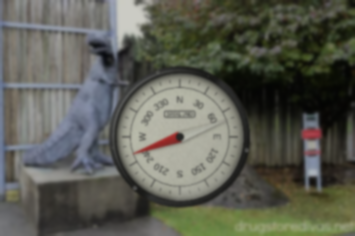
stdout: ° 250
